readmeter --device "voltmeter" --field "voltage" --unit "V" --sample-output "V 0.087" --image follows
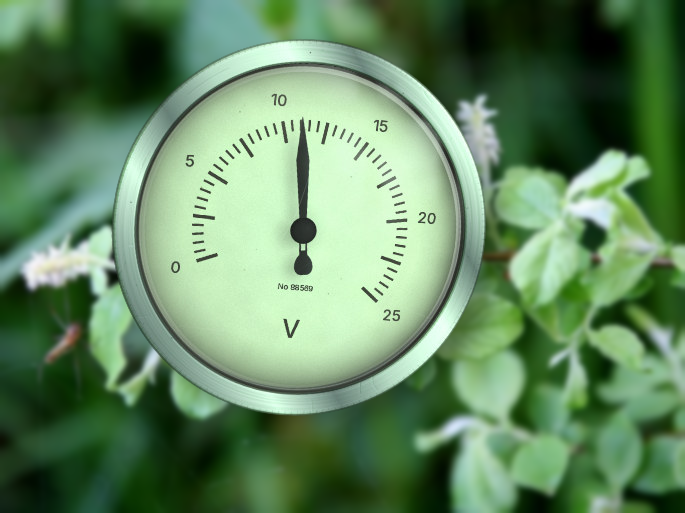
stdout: V 11
